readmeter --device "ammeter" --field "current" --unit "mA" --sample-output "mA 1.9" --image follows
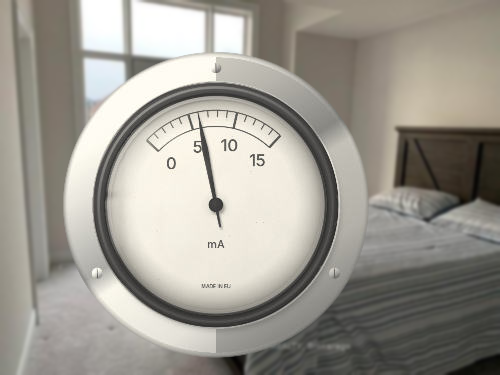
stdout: mA 6
